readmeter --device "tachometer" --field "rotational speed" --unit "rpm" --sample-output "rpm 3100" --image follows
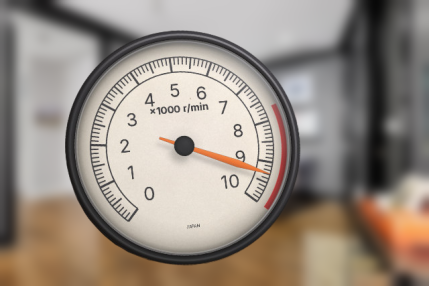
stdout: rpm 9300
